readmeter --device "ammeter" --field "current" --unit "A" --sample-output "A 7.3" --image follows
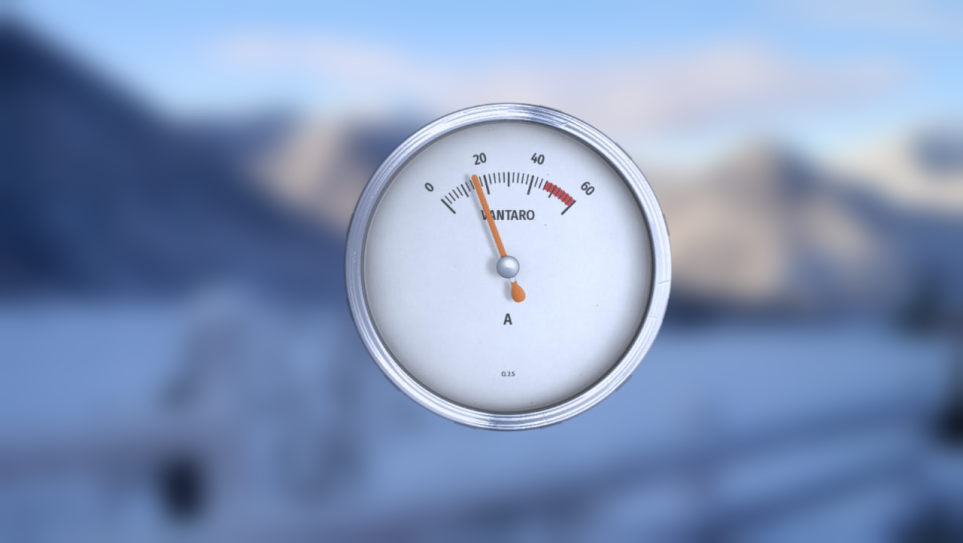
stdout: A 16
